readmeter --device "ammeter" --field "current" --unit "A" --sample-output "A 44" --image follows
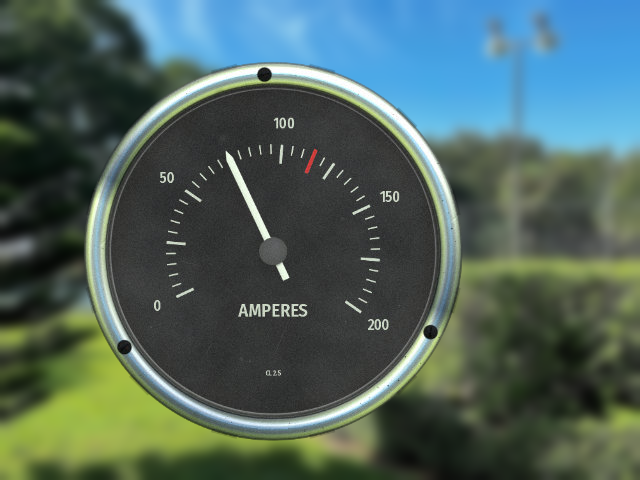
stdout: A 75
